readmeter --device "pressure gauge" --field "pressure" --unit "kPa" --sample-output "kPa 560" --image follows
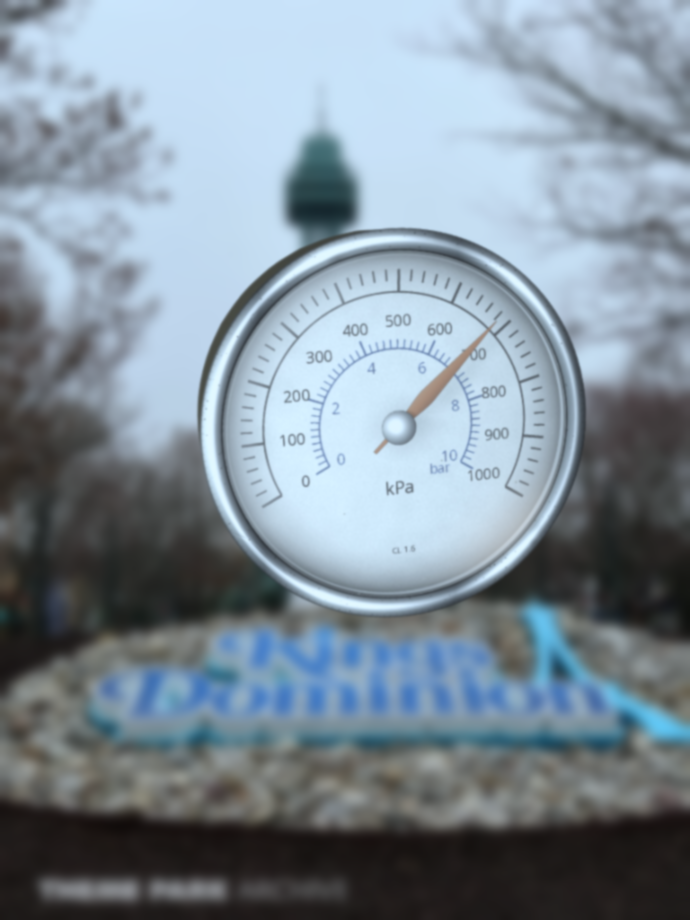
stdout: kPa 680
